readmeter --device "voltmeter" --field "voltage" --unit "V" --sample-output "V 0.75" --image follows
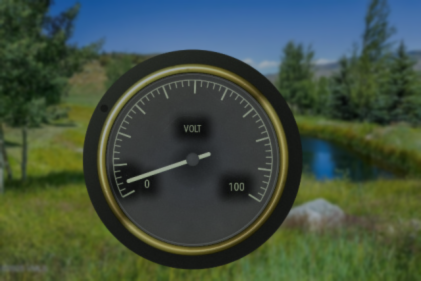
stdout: V 4
